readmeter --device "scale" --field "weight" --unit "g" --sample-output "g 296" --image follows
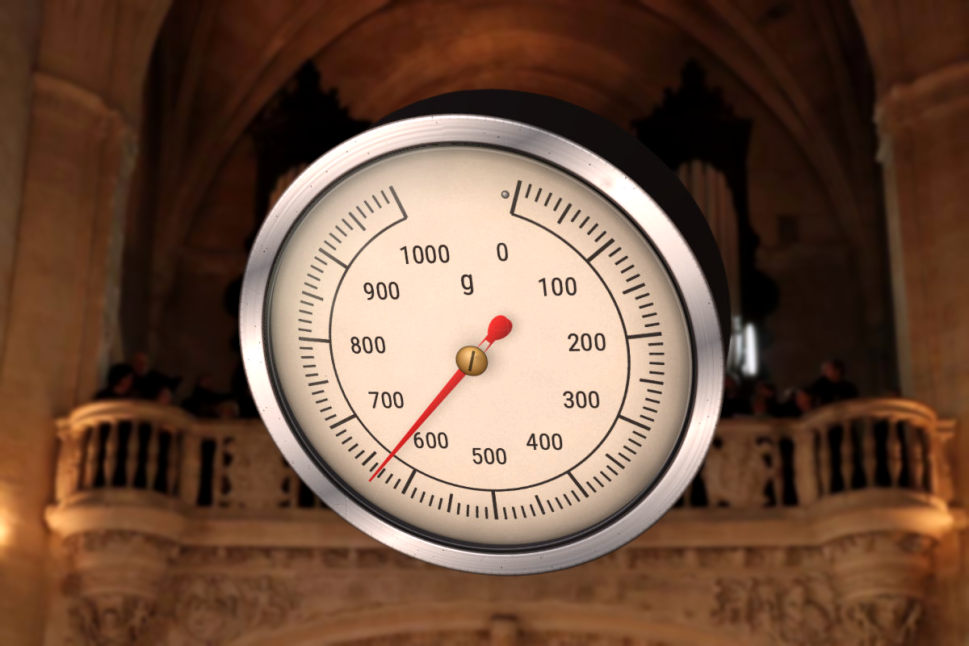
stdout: g 635
